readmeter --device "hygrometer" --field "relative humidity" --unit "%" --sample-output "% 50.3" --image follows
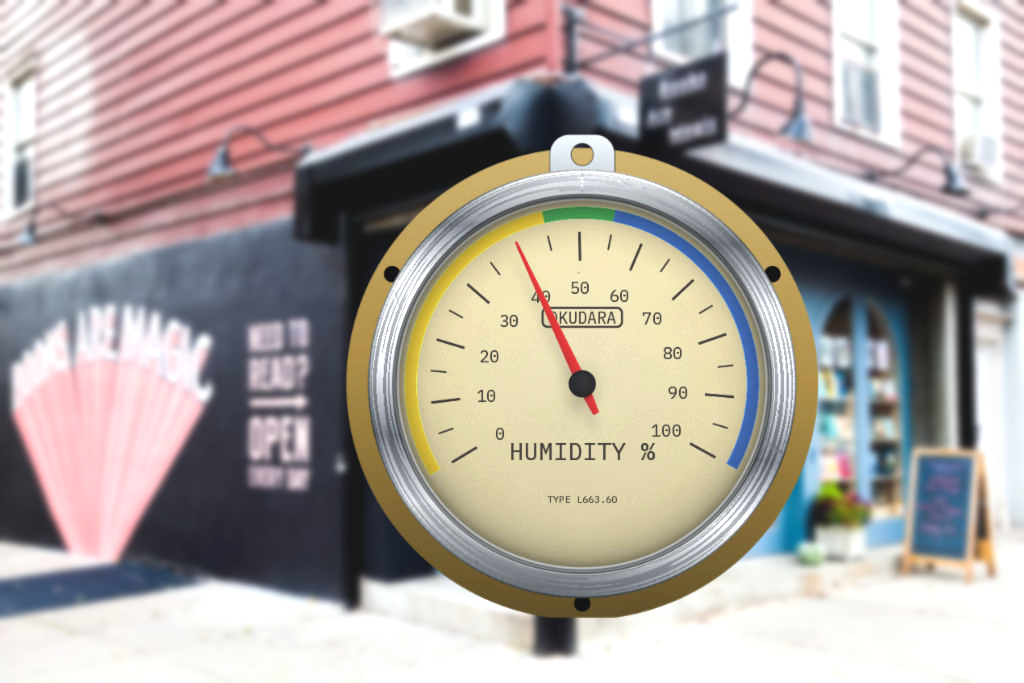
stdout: % 40
